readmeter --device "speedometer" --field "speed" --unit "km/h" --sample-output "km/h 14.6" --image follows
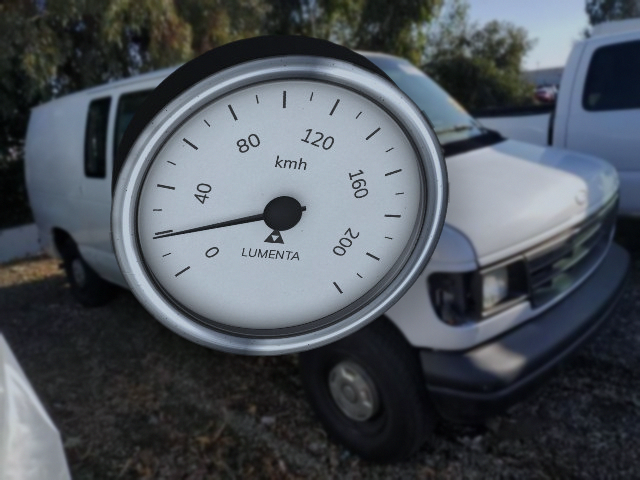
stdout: km/h 20
